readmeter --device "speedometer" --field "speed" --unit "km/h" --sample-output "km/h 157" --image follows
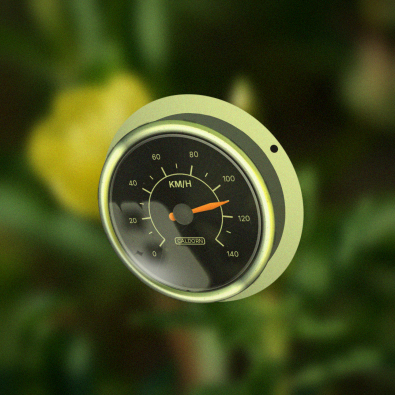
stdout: km/h 110
